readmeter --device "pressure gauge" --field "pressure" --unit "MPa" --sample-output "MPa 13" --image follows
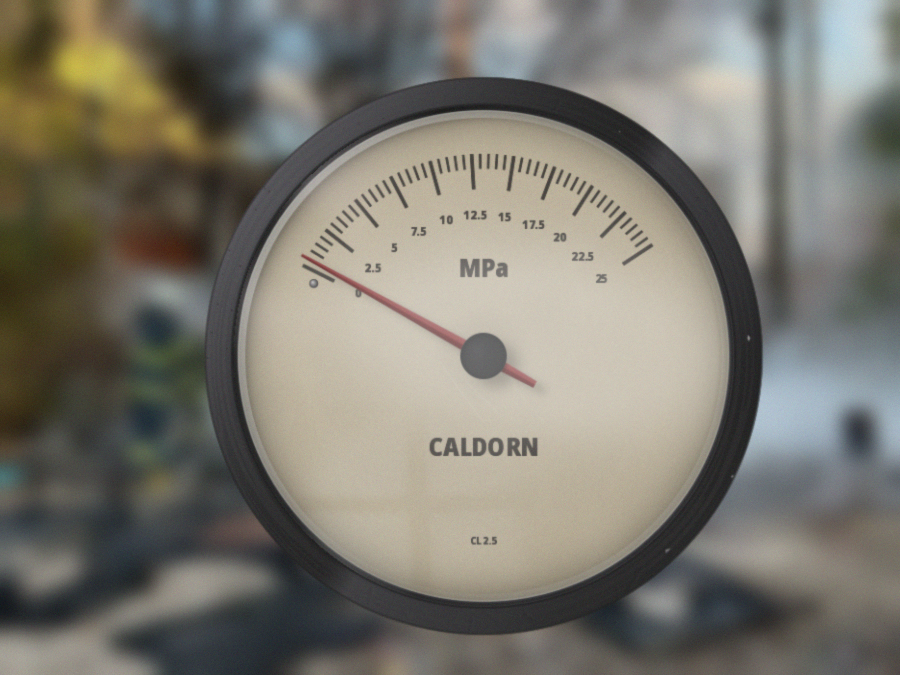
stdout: MPa 0.5
